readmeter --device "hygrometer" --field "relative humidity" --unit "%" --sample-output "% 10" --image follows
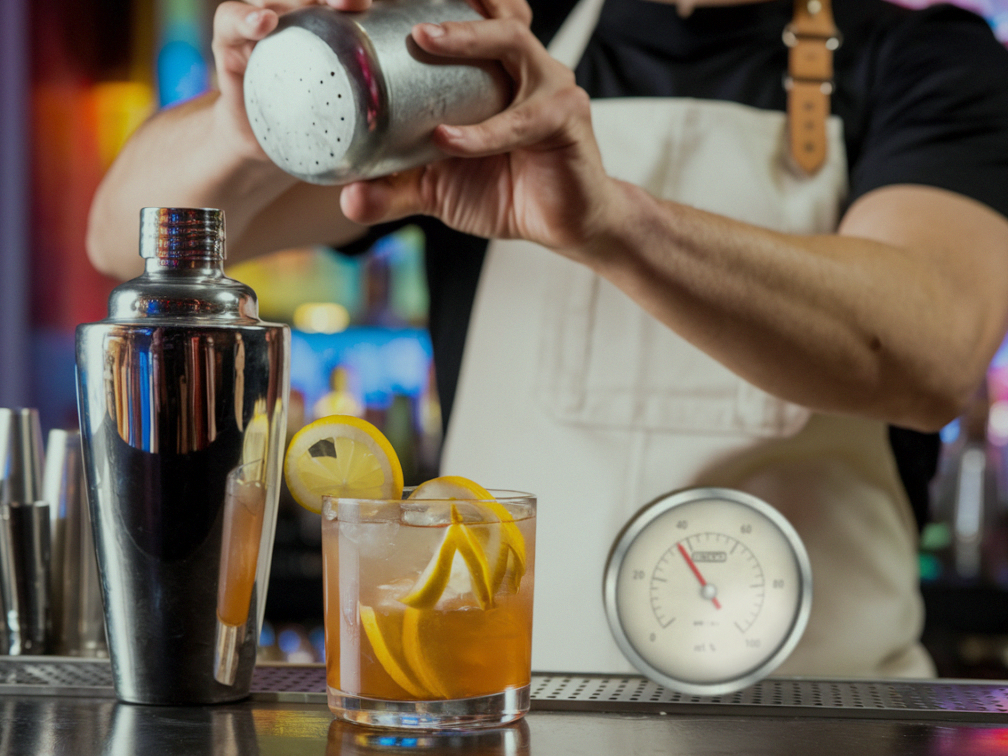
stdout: % 36
